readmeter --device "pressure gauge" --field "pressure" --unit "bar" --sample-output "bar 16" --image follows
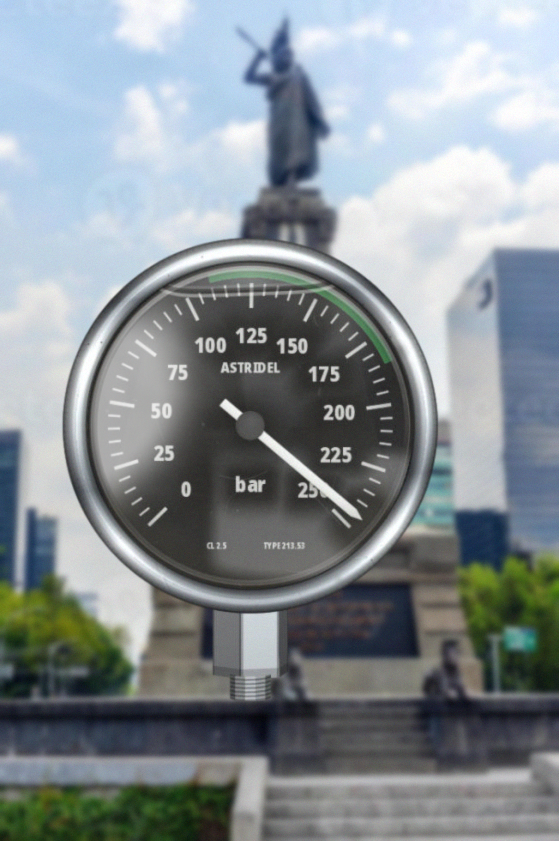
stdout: bar 245
